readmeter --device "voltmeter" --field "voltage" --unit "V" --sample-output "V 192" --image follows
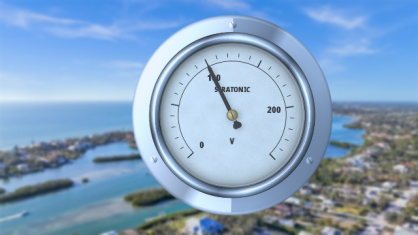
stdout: V 100
